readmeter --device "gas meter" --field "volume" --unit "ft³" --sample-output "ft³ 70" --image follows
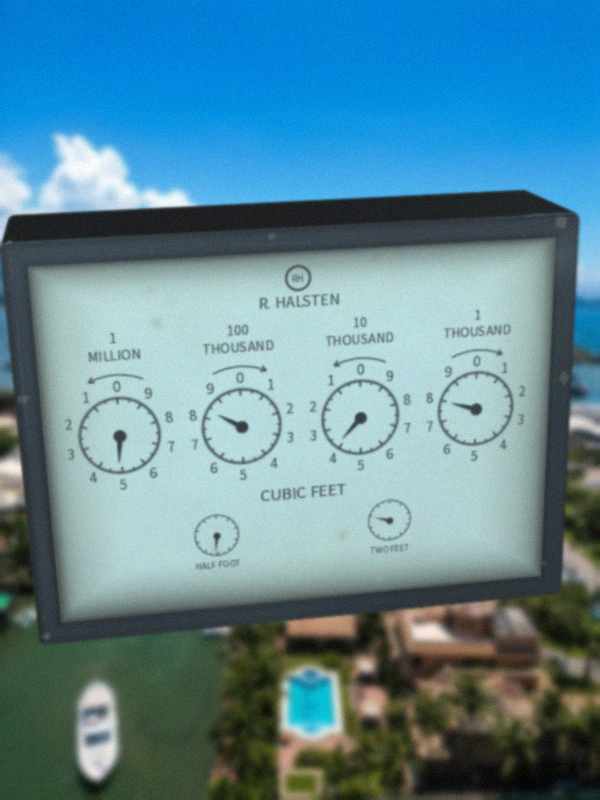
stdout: ft³ 483800
